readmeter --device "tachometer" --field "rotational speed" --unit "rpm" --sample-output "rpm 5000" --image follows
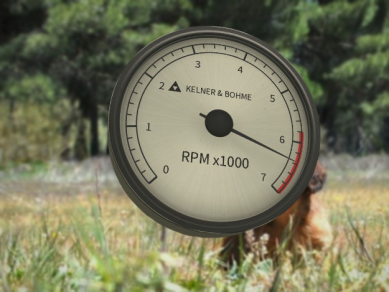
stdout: rpm 6400
